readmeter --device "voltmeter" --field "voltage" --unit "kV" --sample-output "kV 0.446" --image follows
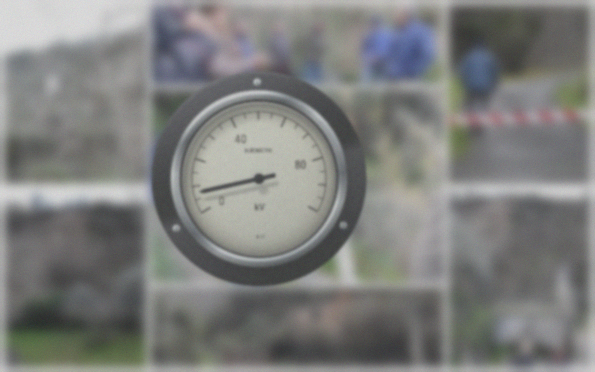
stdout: kV 7.5
